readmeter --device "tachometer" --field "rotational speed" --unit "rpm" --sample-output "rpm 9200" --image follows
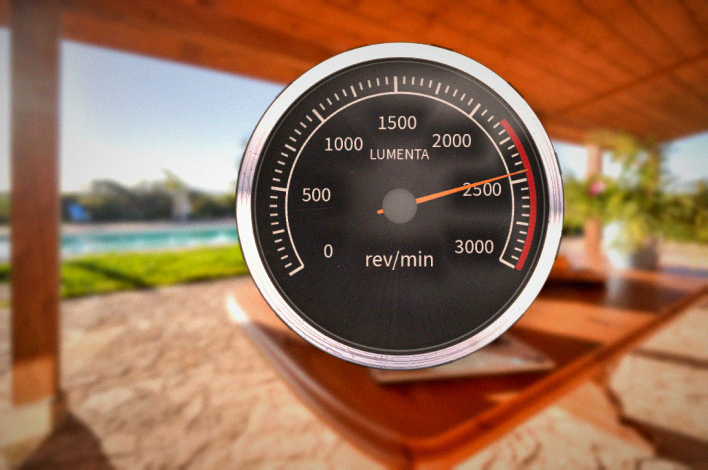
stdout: rpm 2450
